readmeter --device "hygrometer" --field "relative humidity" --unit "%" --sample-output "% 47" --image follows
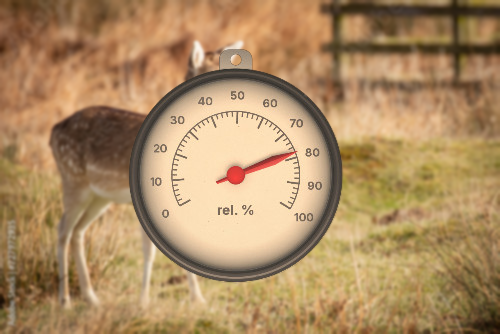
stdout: % 78
